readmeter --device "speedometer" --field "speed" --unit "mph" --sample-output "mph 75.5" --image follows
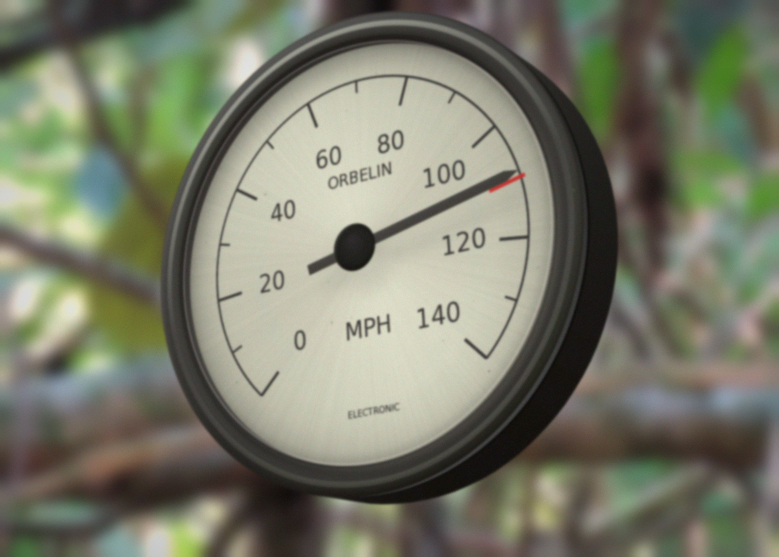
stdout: mph 110
